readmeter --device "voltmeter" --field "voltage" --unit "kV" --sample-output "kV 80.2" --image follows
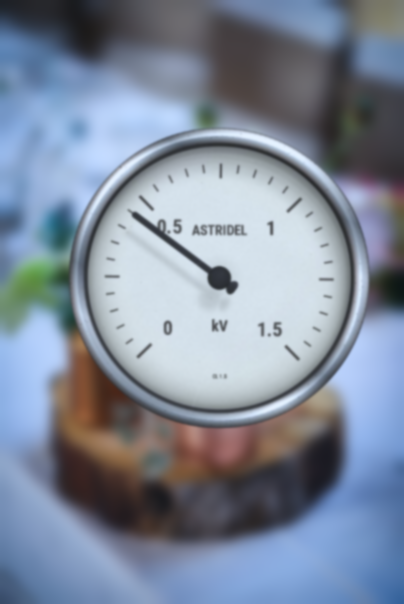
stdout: kV 0.45
